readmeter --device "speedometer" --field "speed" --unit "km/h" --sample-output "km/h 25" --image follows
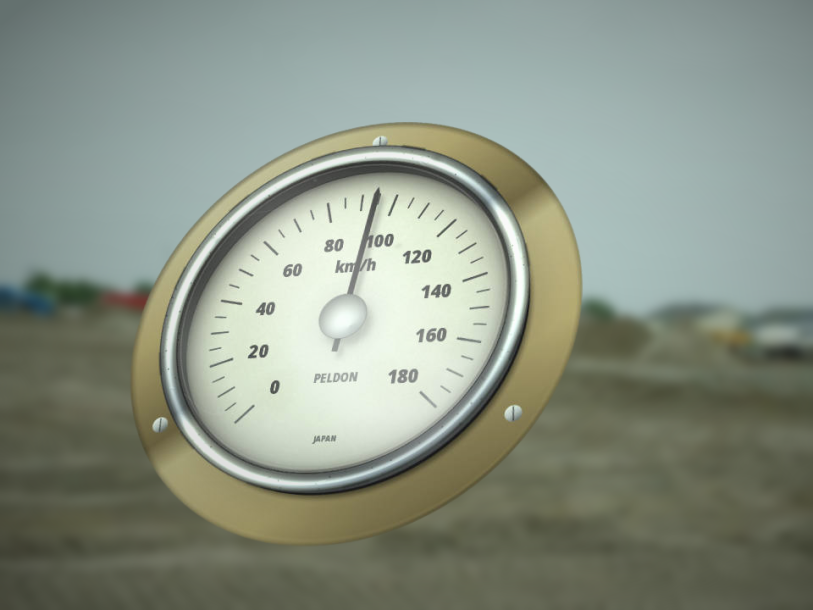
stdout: km/h 95
